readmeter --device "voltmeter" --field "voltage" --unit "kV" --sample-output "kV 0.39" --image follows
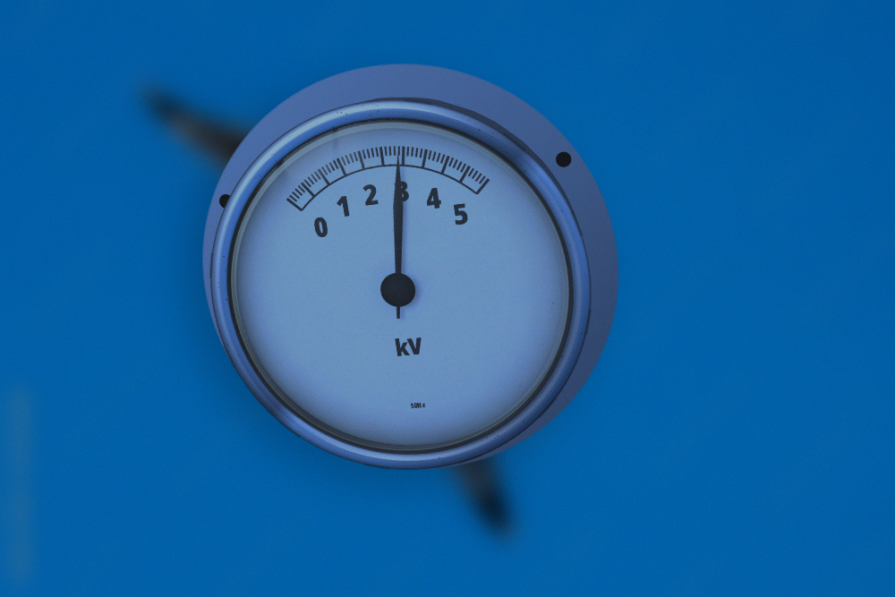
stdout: kV 2.9
